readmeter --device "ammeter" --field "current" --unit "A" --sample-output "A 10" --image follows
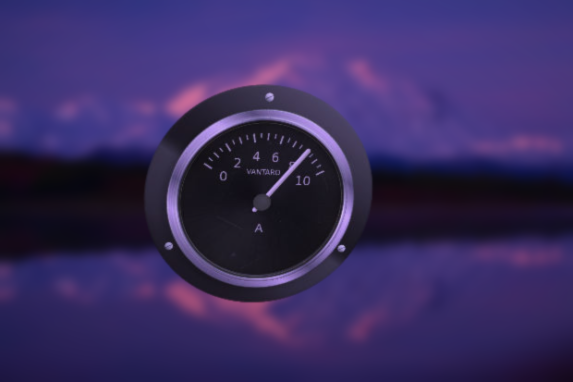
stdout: A 8
